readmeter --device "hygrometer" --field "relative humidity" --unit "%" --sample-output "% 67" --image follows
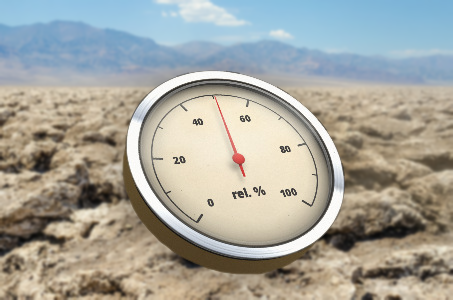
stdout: % 50
